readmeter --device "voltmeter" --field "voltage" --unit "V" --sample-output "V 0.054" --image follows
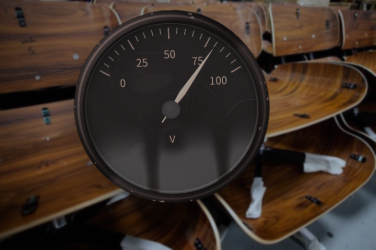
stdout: V 80
